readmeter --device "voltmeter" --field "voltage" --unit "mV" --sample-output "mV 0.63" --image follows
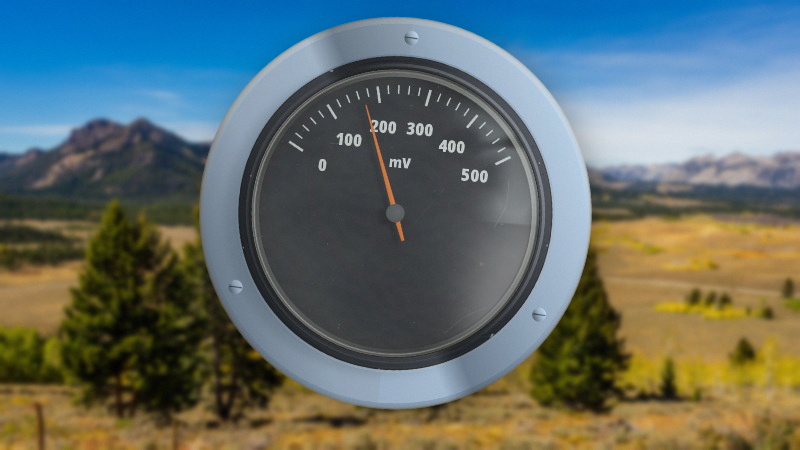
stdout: mV 170
